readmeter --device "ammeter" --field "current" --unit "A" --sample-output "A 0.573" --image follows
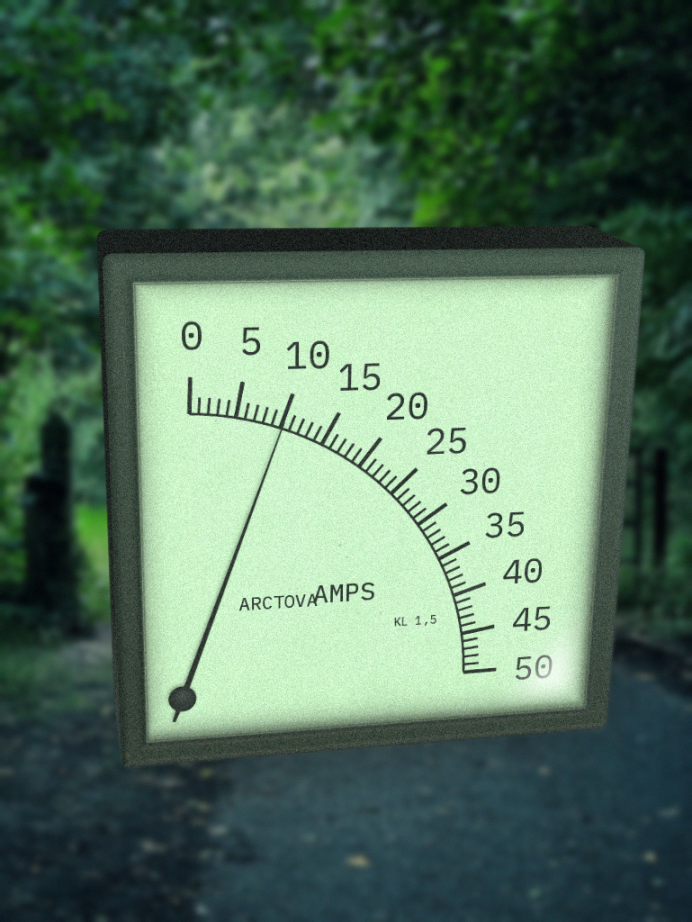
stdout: A 10
